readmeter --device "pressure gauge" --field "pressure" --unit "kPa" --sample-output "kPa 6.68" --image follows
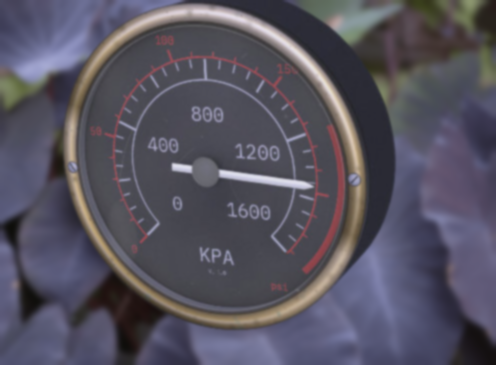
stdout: kPa 1350
